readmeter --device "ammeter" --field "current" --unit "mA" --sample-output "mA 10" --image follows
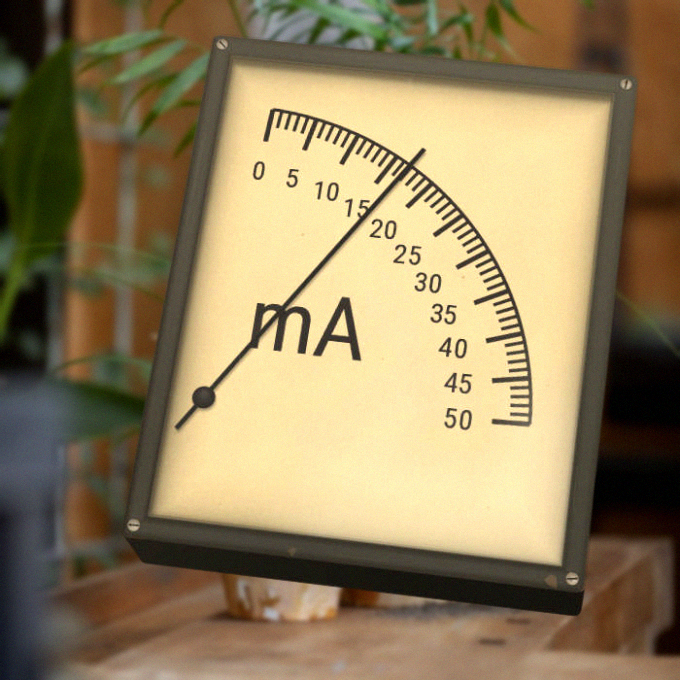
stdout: mA 17
